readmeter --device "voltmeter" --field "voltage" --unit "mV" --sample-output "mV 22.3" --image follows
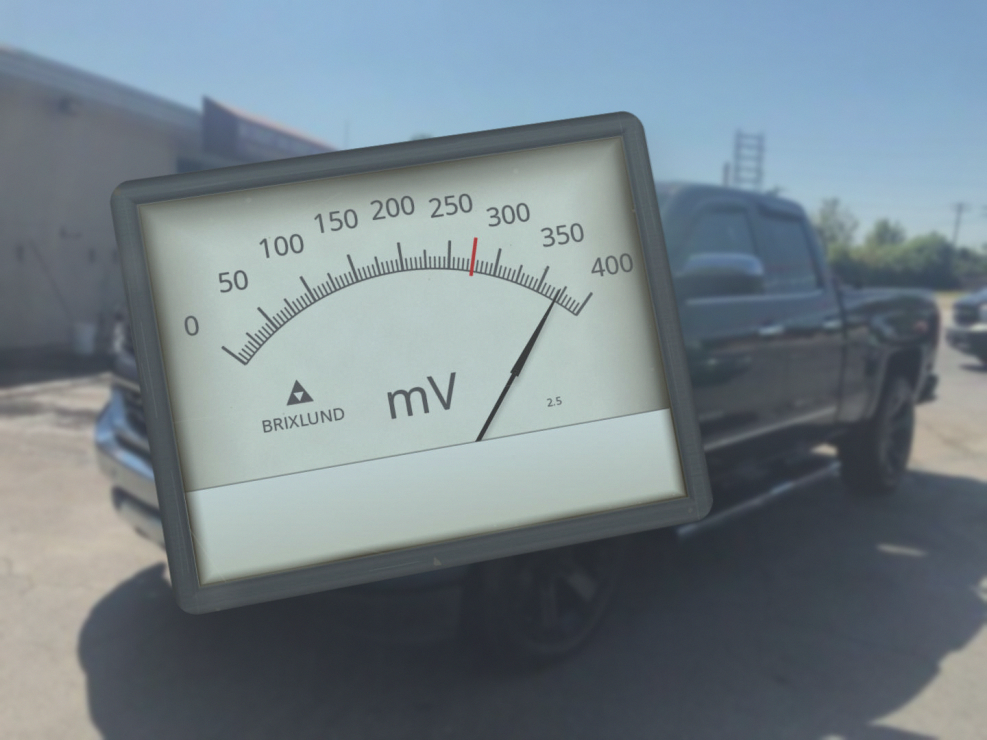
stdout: mV 370
